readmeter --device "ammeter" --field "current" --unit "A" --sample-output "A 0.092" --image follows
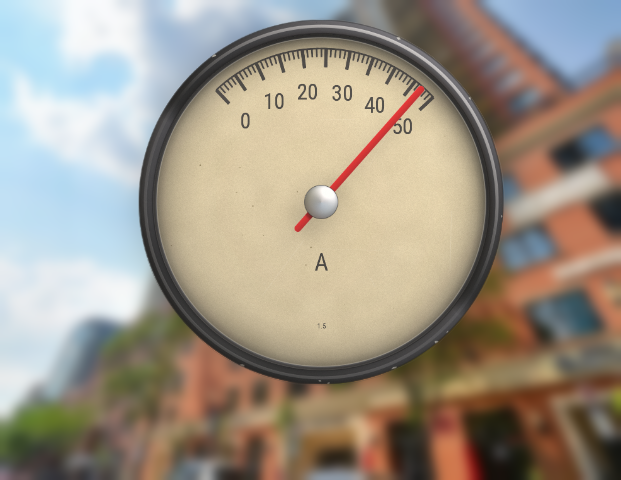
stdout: A 47
